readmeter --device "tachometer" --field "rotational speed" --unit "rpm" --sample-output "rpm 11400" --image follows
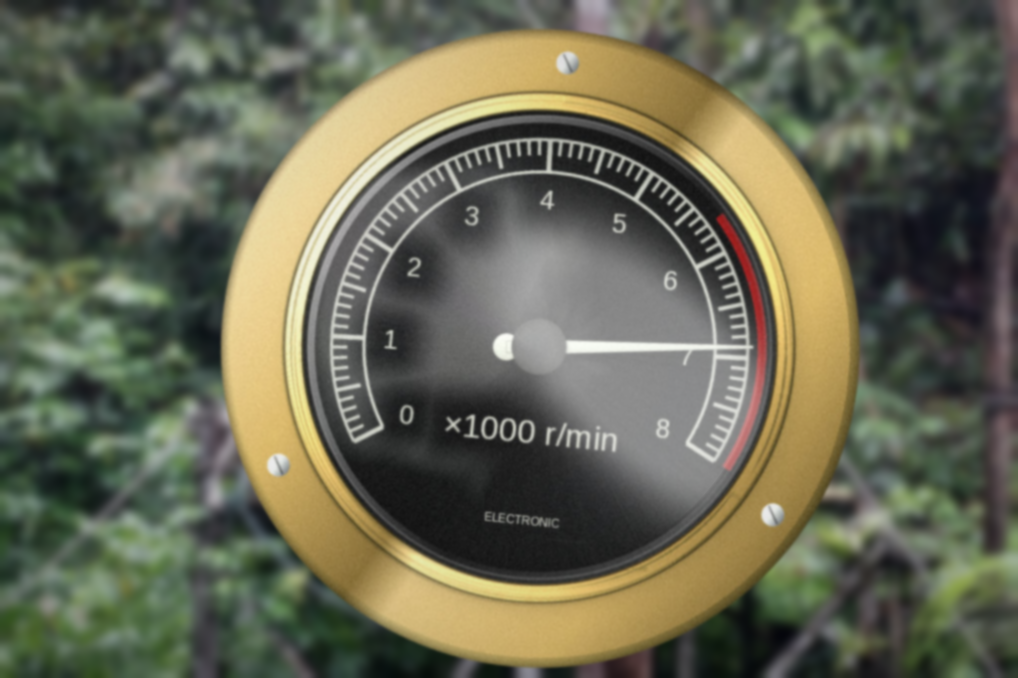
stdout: rpm 6900
